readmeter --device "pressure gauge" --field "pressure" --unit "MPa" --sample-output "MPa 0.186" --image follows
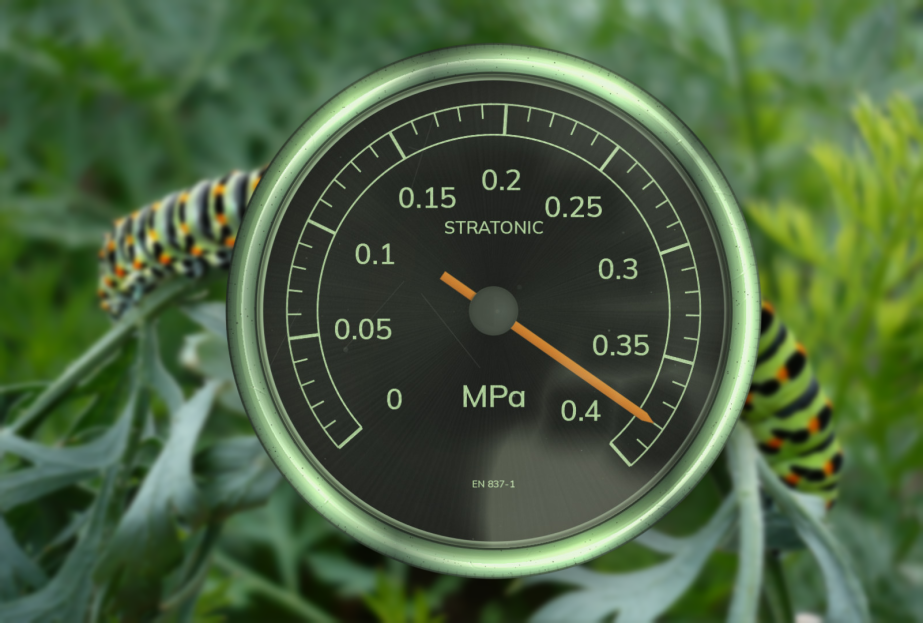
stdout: MPa 0.38
